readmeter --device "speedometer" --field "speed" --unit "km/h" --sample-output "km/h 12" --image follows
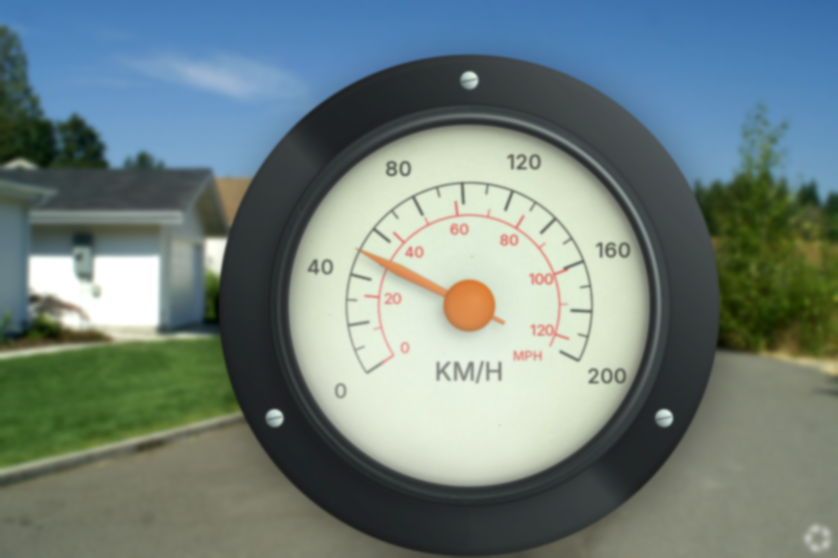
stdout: km/h 50
